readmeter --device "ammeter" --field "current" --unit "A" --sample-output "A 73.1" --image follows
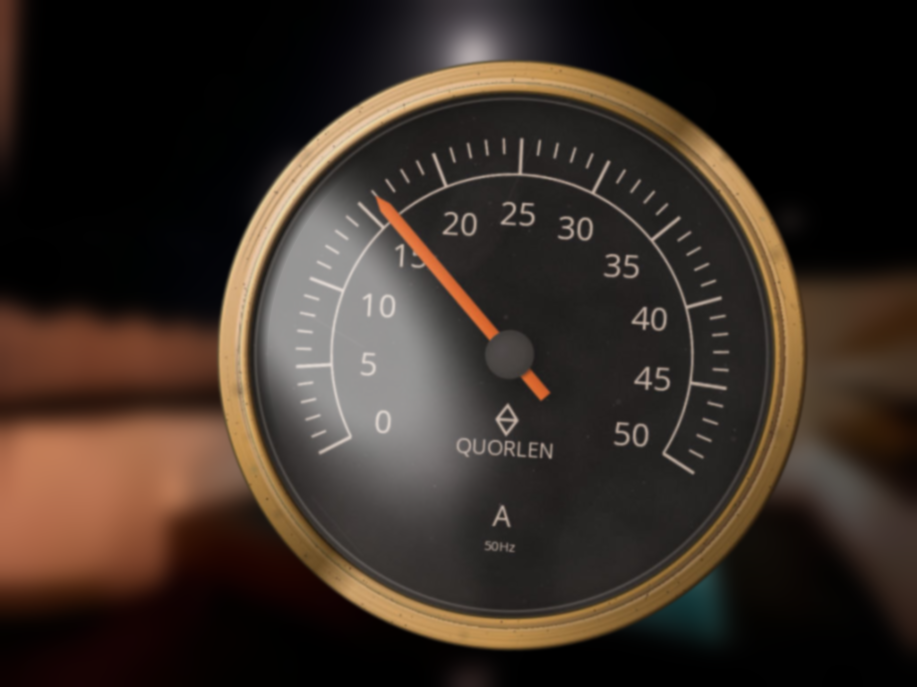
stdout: A 16
